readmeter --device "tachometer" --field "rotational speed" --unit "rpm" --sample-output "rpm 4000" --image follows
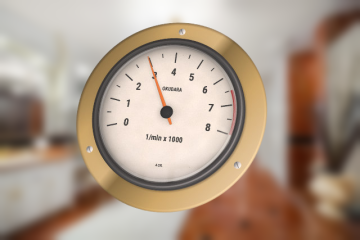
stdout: rpm 3000
